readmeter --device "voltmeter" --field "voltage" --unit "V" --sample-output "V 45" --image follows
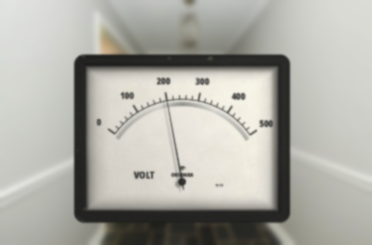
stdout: V 200
